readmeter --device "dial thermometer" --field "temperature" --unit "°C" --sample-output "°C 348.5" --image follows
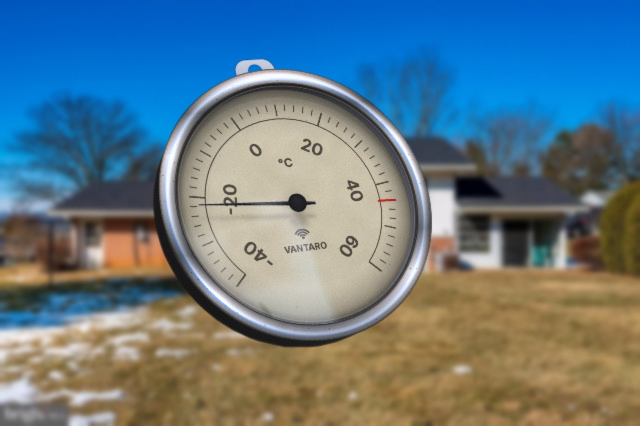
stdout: °C -22
